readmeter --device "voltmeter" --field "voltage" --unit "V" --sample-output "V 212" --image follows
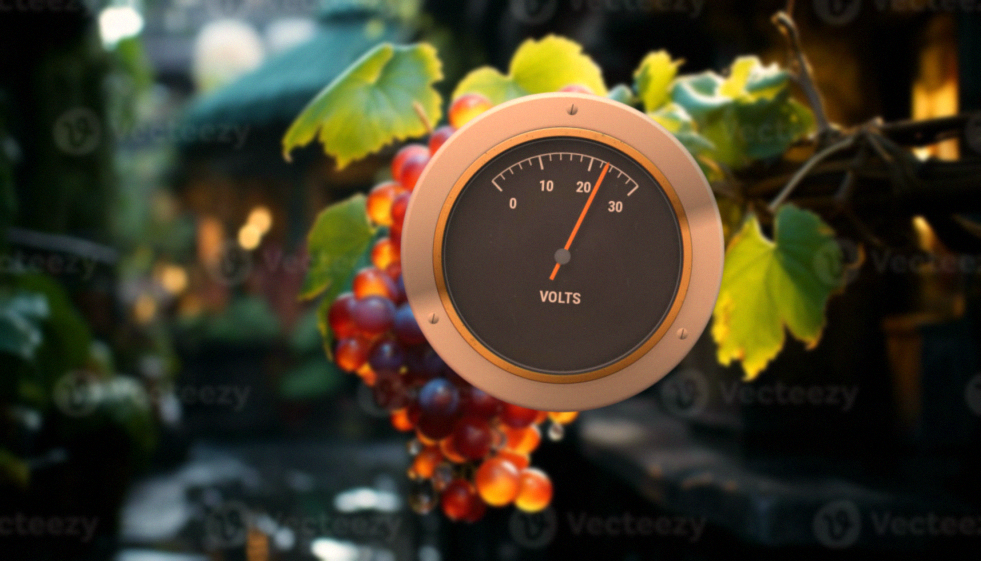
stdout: V 23
